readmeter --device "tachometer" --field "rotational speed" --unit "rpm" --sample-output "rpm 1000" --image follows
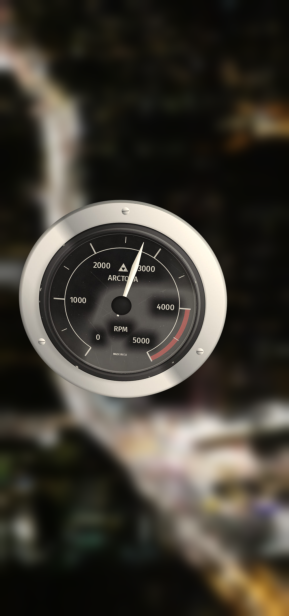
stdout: rpm 2750
